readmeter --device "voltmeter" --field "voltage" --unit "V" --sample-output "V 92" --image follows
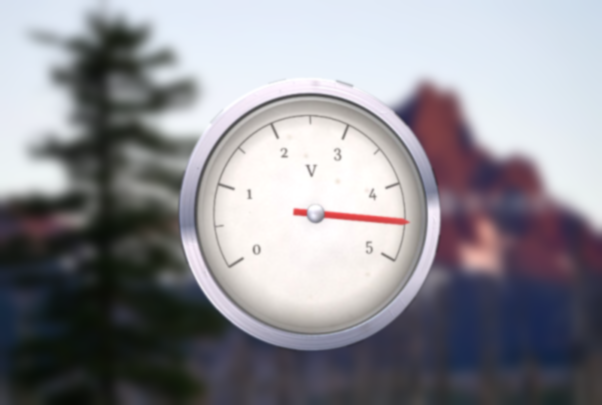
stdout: V 4.5
